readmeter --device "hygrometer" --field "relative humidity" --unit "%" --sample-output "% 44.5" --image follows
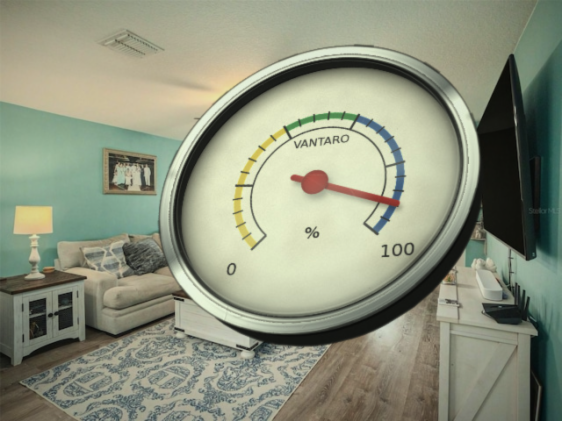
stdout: % 92
